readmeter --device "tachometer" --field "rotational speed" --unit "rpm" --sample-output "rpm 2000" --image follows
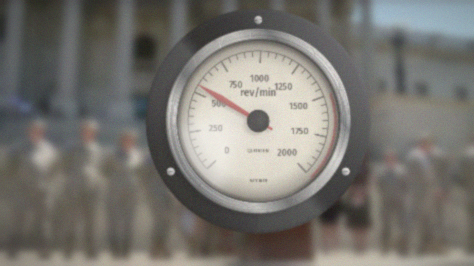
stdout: rpm 550
